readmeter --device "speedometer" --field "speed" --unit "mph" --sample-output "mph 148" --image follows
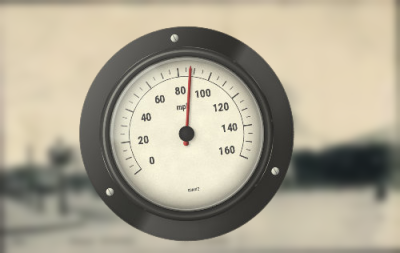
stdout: mph 87.5
